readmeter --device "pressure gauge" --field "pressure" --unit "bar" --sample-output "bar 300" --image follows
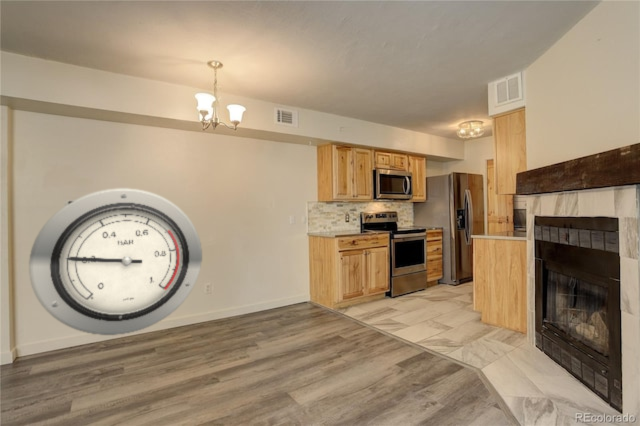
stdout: bar 0.2
